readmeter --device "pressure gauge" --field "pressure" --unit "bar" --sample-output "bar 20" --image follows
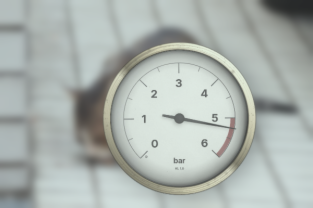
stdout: bar 5.25
